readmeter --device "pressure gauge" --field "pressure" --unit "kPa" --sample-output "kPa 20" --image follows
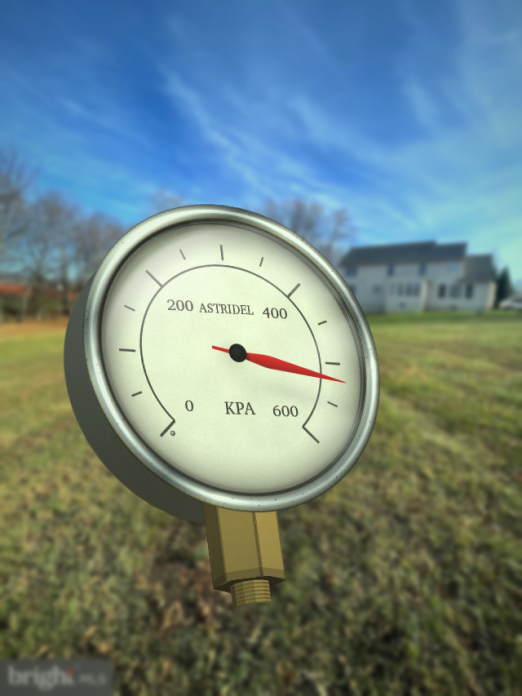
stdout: kPa 525
